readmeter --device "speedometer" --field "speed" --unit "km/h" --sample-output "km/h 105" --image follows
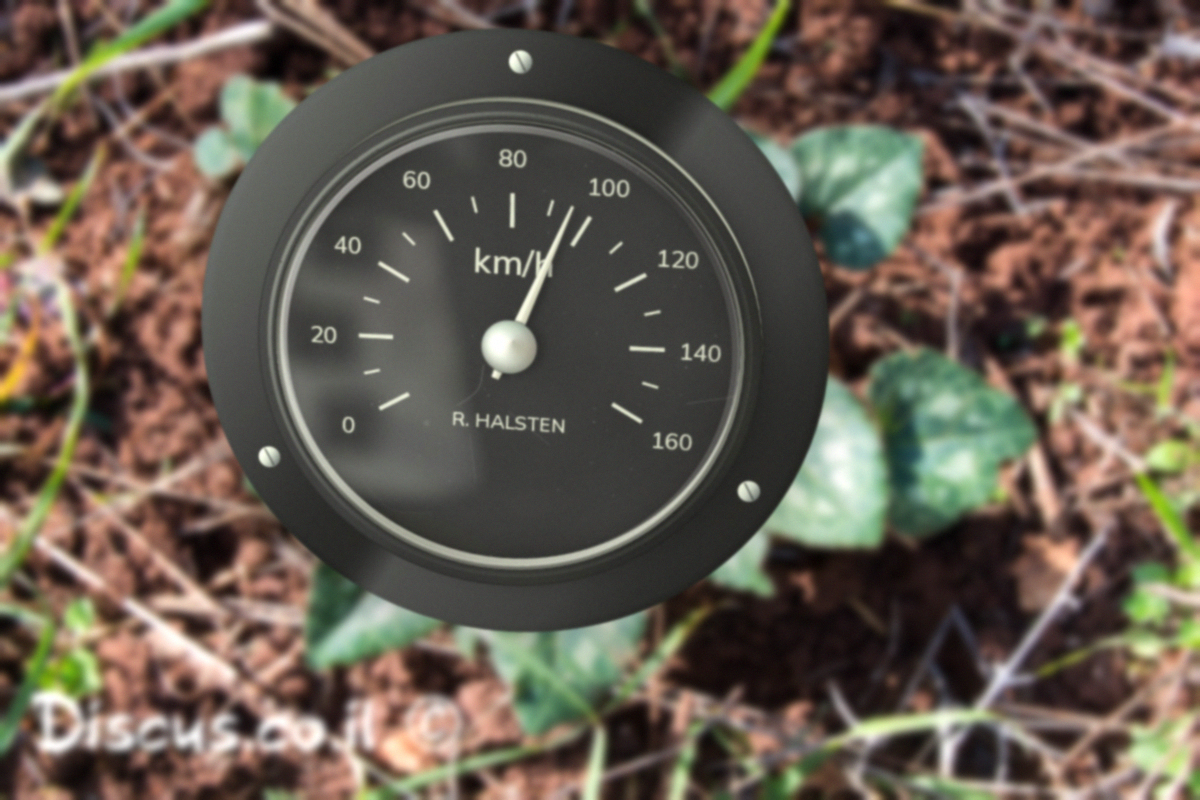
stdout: km/h 95
